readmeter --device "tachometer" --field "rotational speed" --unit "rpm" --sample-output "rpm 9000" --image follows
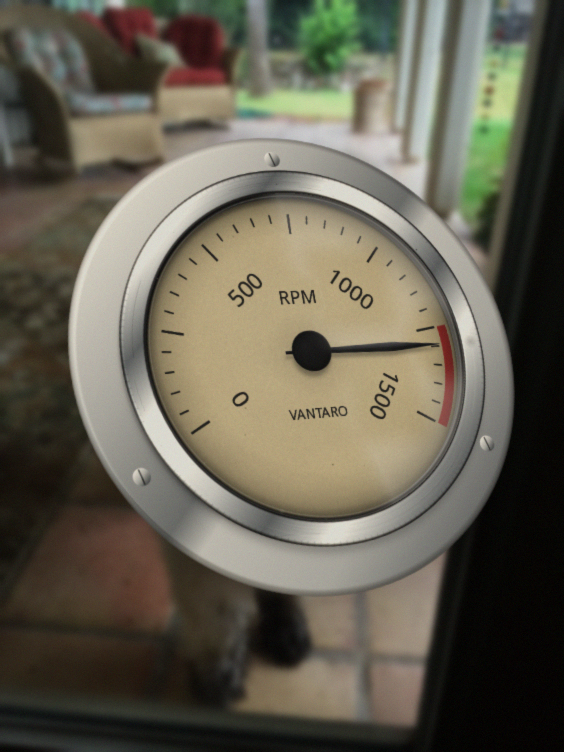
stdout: rpm 1300
